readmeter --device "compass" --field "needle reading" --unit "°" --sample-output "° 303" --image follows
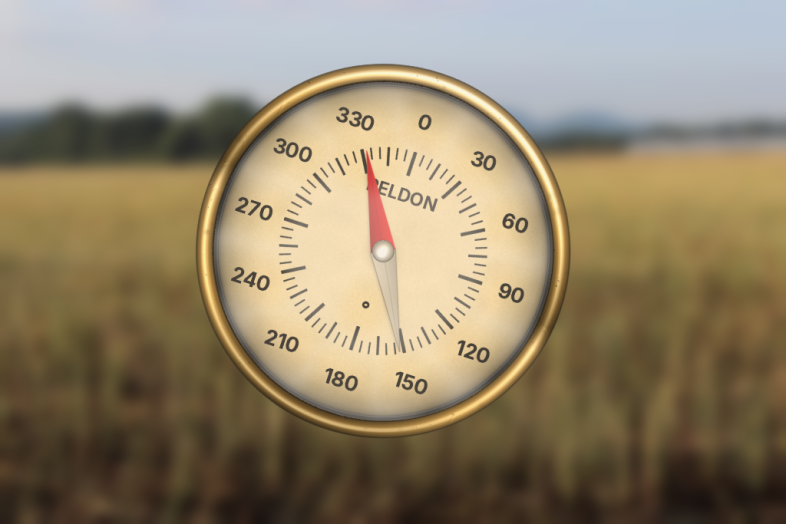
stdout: ° 332.5
